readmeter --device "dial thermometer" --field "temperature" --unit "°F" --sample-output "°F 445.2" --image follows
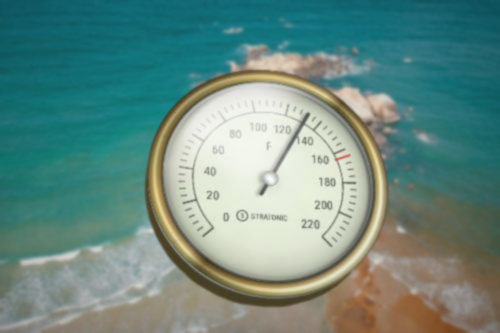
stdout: °F 132
